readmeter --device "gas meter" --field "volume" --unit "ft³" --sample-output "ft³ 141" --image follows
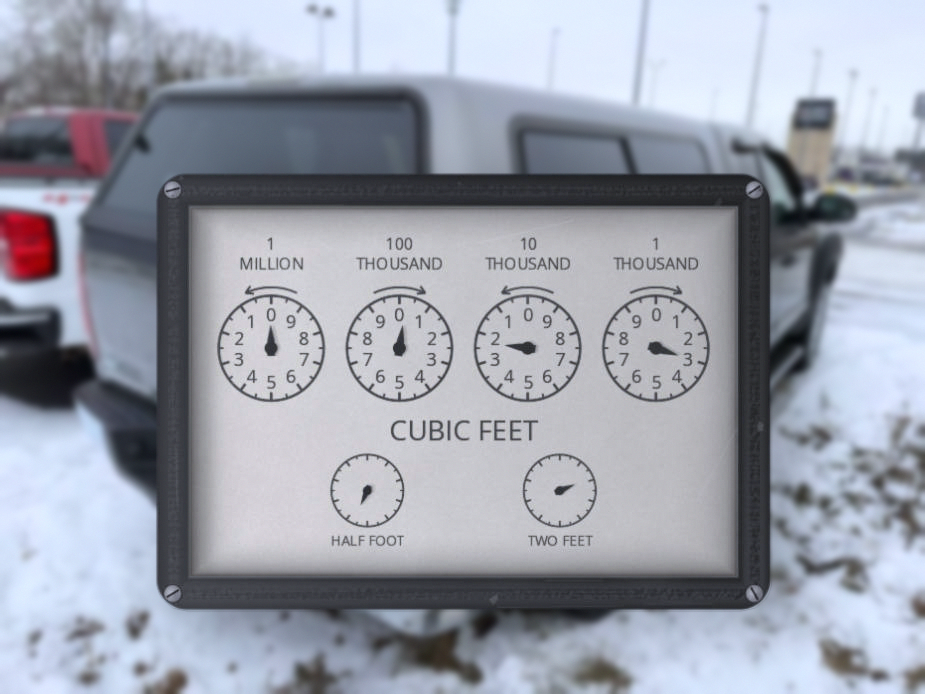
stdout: ft³ 2300
